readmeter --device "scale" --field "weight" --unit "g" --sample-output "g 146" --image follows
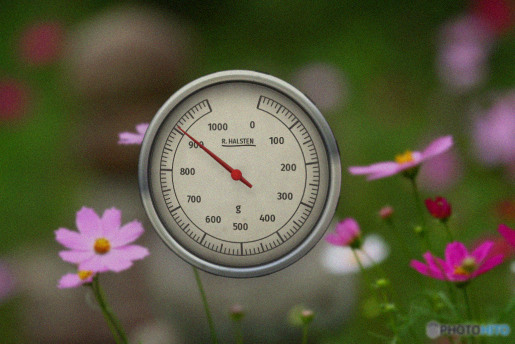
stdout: g 910
